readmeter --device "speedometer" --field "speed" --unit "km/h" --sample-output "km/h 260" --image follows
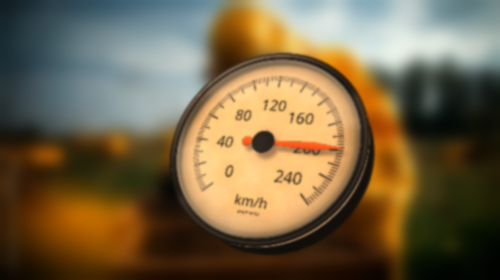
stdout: km/h 200
